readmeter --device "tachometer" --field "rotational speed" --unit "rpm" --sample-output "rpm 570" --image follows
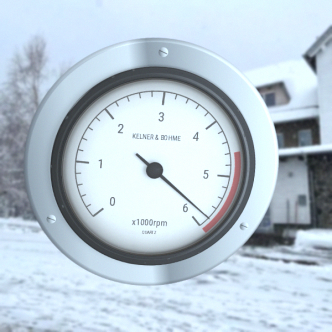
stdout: rpm 5800
